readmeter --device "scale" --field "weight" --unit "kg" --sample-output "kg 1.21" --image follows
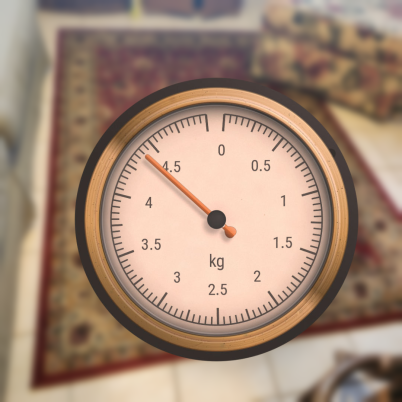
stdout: kg 4.4
